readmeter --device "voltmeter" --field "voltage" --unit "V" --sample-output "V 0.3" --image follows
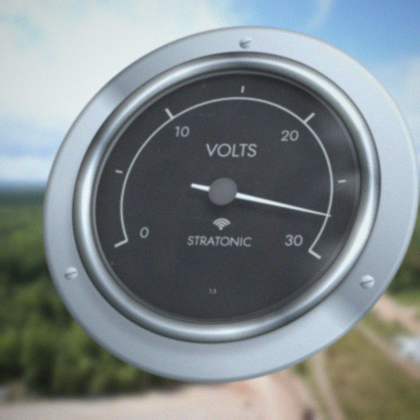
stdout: V 27.5
